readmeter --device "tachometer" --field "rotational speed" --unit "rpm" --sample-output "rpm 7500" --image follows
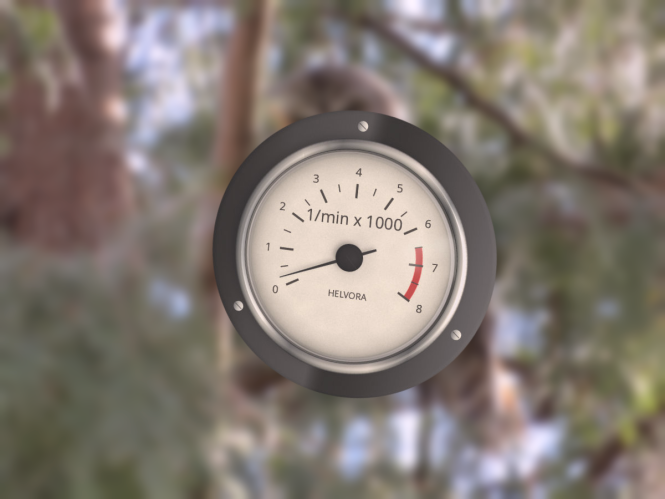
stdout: rpm 250
